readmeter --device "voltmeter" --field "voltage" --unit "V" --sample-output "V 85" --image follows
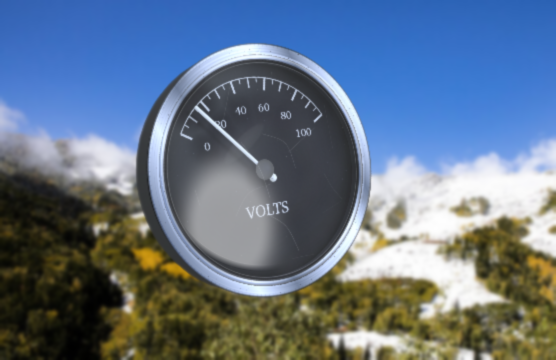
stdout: V 15
